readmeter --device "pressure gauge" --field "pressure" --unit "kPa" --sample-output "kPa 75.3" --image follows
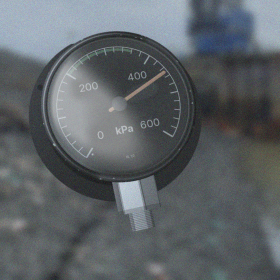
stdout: kPa 450
